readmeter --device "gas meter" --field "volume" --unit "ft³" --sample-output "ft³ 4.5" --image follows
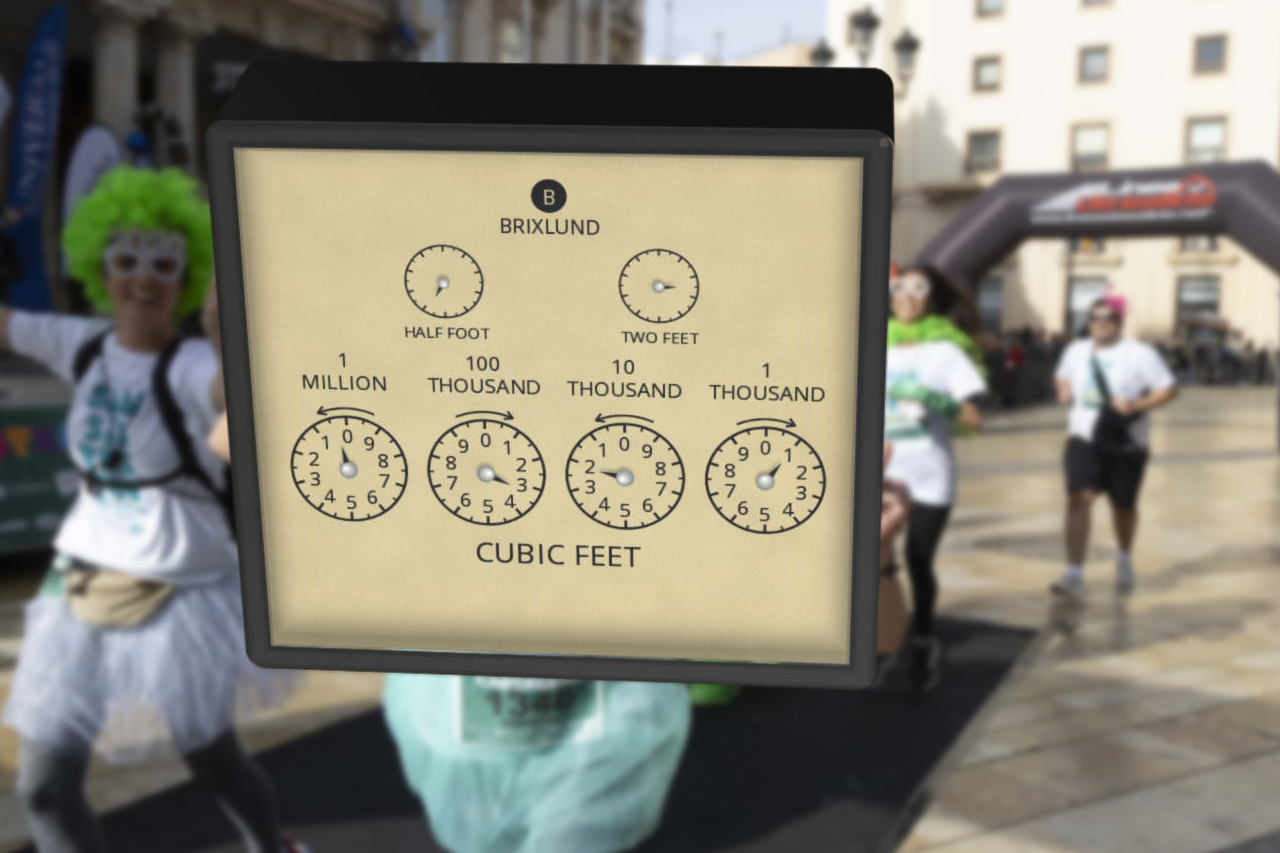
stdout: ft³ 32100
